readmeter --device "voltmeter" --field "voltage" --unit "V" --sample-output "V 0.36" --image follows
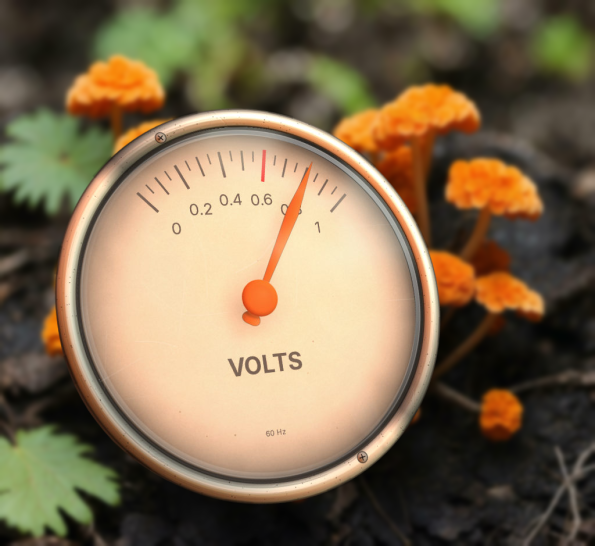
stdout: V 0.8
